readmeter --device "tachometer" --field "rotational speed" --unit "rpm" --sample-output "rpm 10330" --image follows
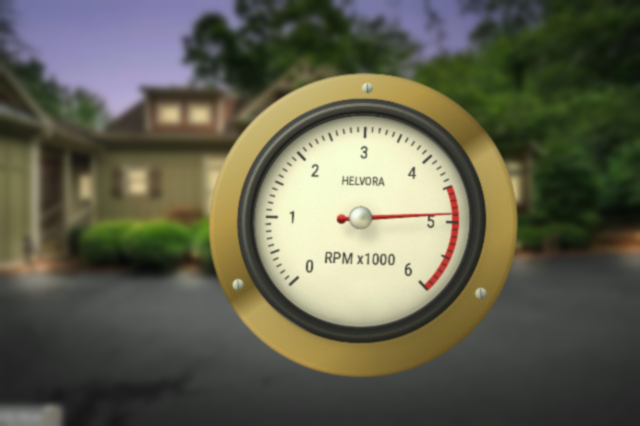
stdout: rpm 4900
